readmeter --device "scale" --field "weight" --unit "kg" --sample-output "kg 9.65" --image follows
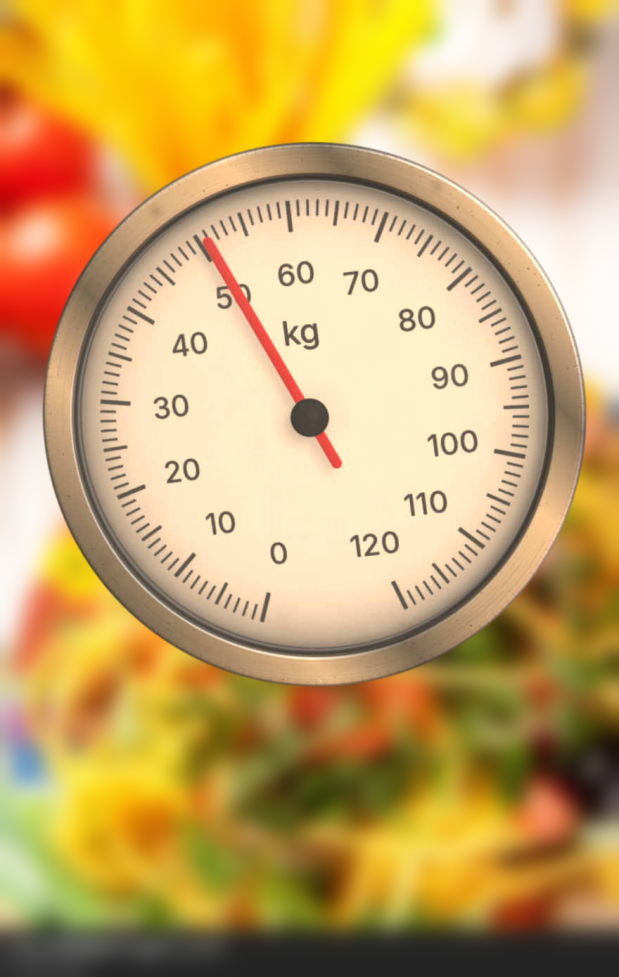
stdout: kg 51
